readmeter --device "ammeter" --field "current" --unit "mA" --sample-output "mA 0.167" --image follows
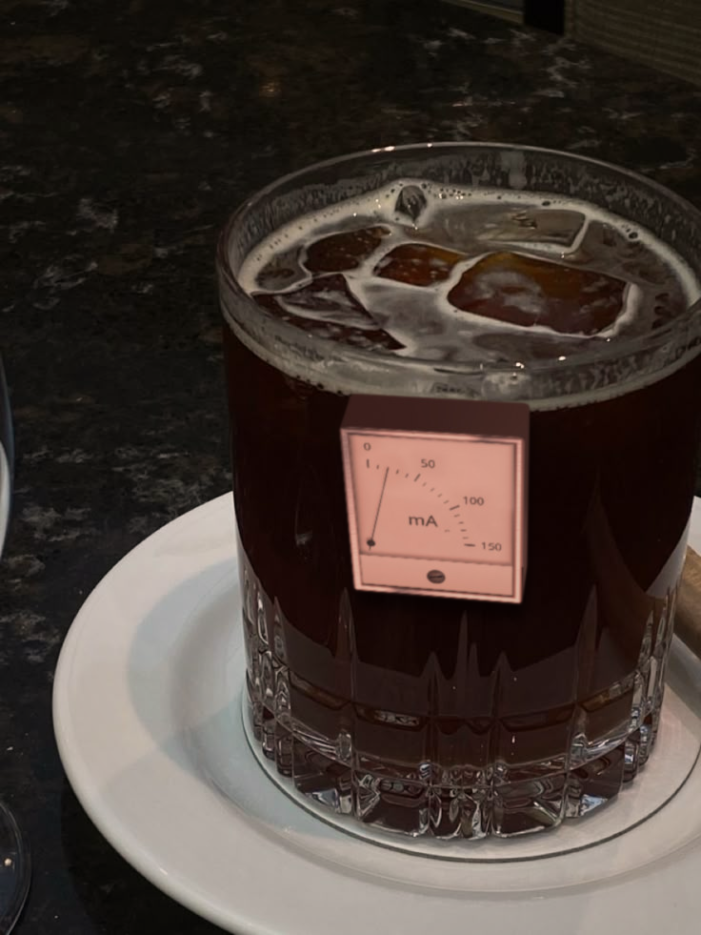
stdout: mA 20
